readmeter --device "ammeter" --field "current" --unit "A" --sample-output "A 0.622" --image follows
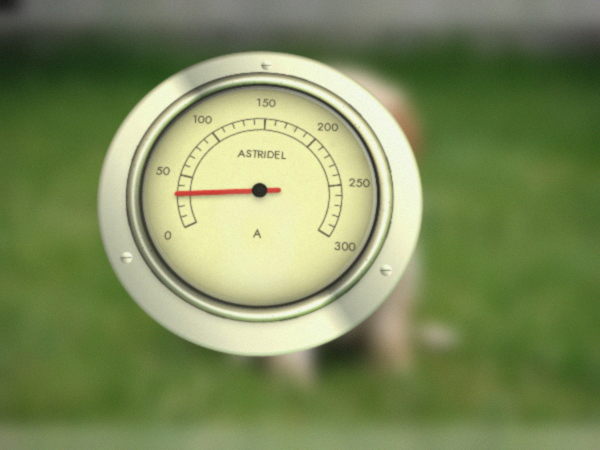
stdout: A 30
